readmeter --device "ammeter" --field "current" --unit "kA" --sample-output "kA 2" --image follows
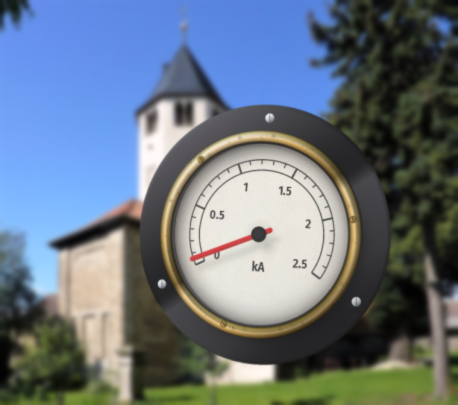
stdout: kA 0.05
